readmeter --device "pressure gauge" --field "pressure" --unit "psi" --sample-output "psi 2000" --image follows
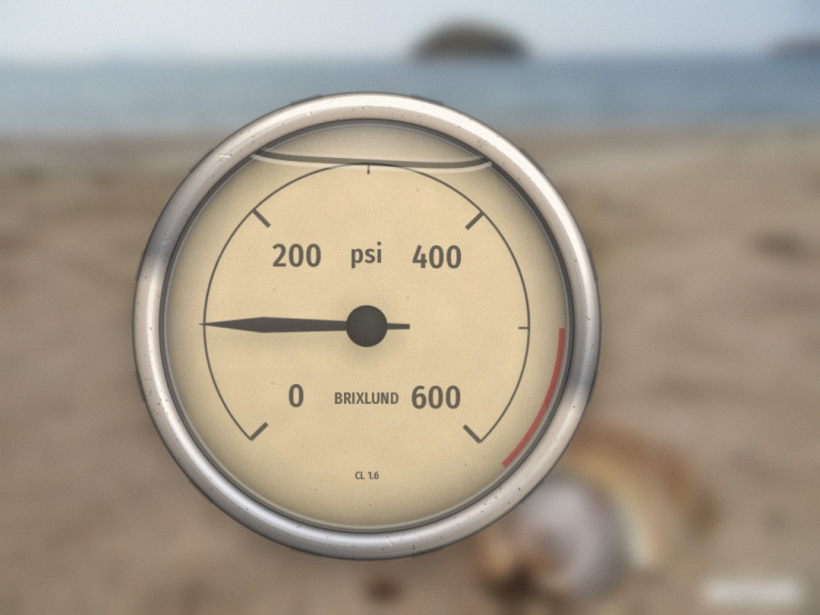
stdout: psi 100
